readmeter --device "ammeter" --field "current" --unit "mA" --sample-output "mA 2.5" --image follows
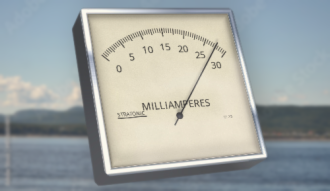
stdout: mA 27.5
